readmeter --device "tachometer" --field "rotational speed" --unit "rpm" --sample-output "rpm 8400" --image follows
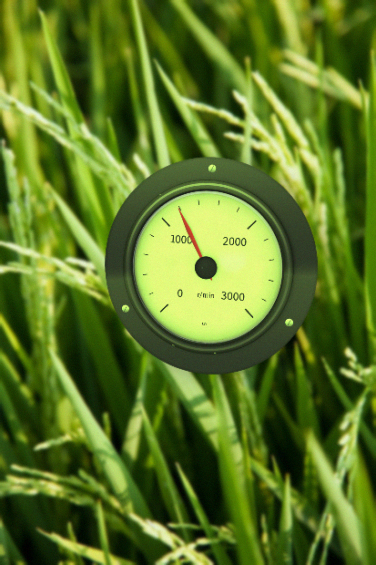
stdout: rpm 1200
